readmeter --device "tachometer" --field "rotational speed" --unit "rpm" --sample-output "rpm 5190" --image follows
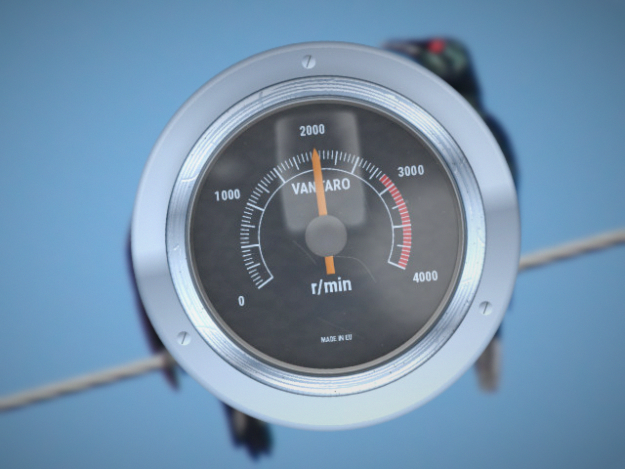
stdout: rpm 2000
